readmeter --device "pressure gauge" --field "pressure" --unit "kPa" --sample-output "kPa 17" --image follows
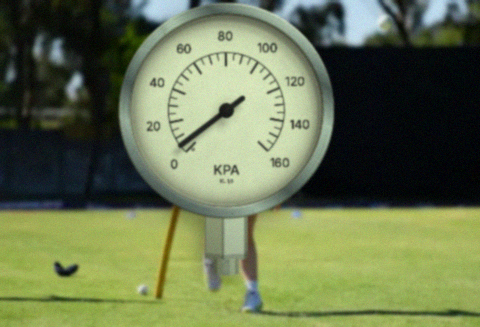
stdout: kPa 5
